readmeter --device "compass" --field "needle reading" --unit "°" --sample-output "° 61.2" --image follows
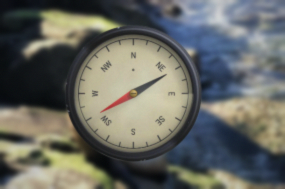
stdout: ° 240
